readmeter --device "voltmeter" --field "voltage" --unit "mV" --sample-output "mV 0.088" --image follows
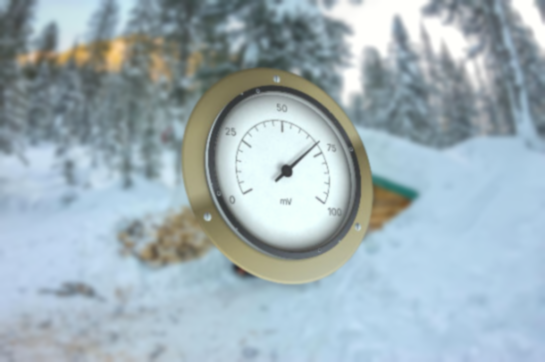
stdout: mV 70
